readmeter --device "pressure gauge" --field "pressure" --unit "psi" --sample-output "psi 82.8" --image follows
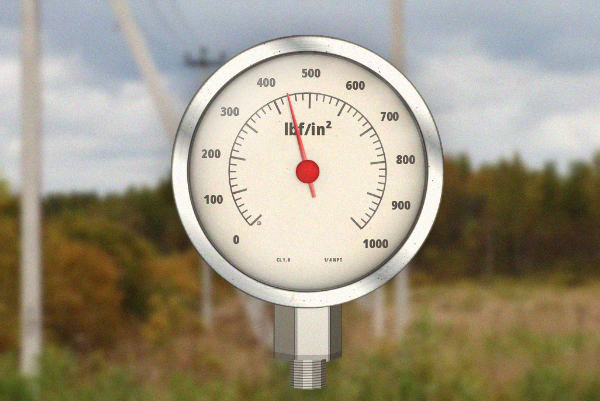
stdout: psi 440
